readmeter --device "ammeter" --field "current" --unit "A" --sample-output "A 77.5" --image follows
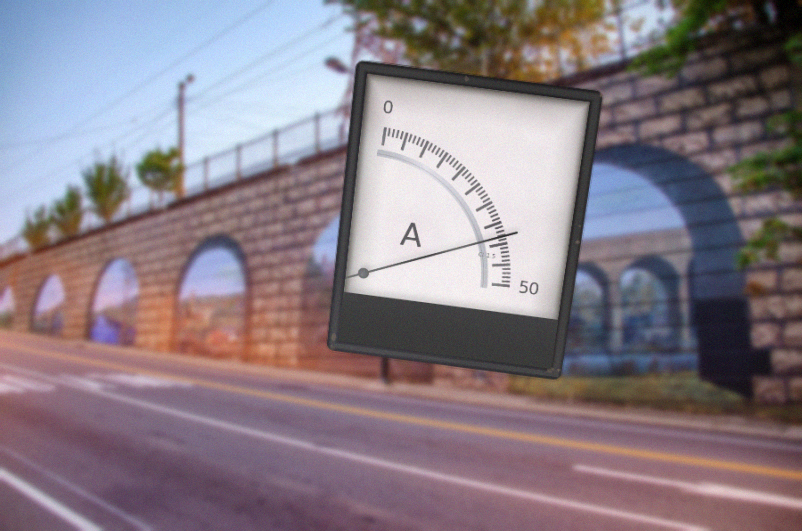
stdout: A 38
